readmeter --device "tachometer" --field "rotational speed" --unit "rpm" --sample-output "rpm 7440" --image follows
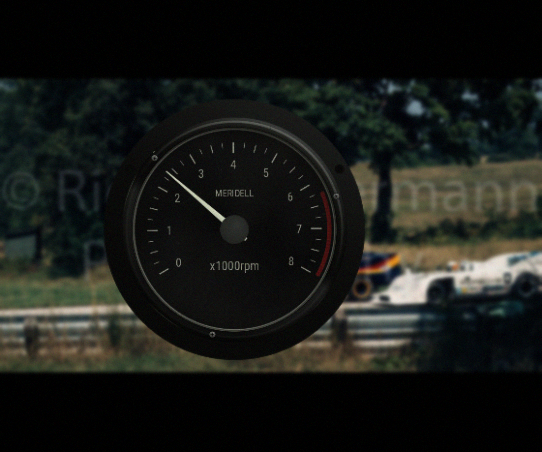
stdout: rpm 2375
